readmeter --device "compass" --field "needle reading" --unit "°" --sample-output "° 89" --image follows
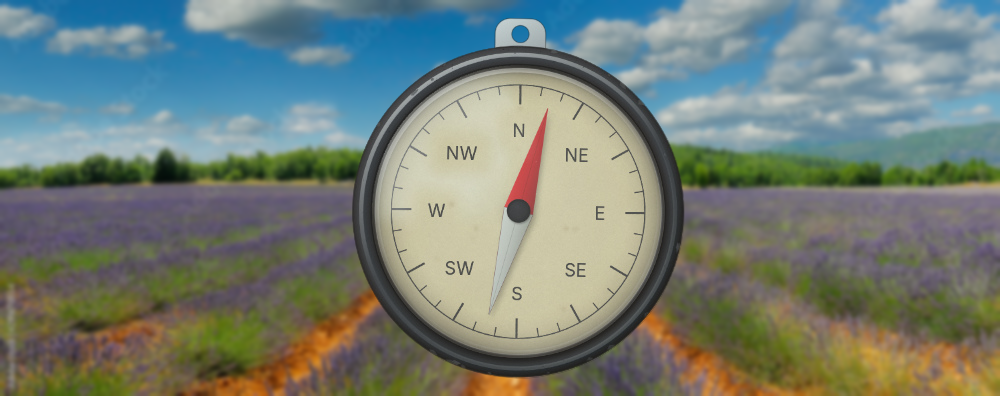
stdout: ° 15
